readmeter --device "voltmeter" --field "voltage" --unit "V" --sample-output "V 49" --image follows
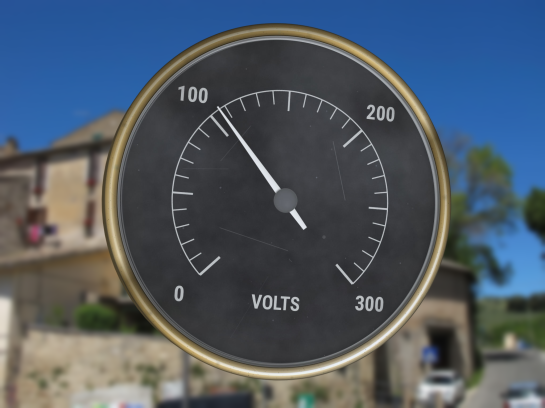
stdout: V 105
